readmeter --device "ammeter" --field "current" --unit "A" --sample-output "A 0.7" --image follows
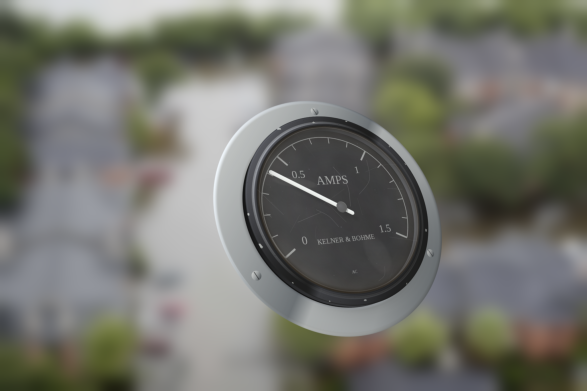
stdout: A 0.4
